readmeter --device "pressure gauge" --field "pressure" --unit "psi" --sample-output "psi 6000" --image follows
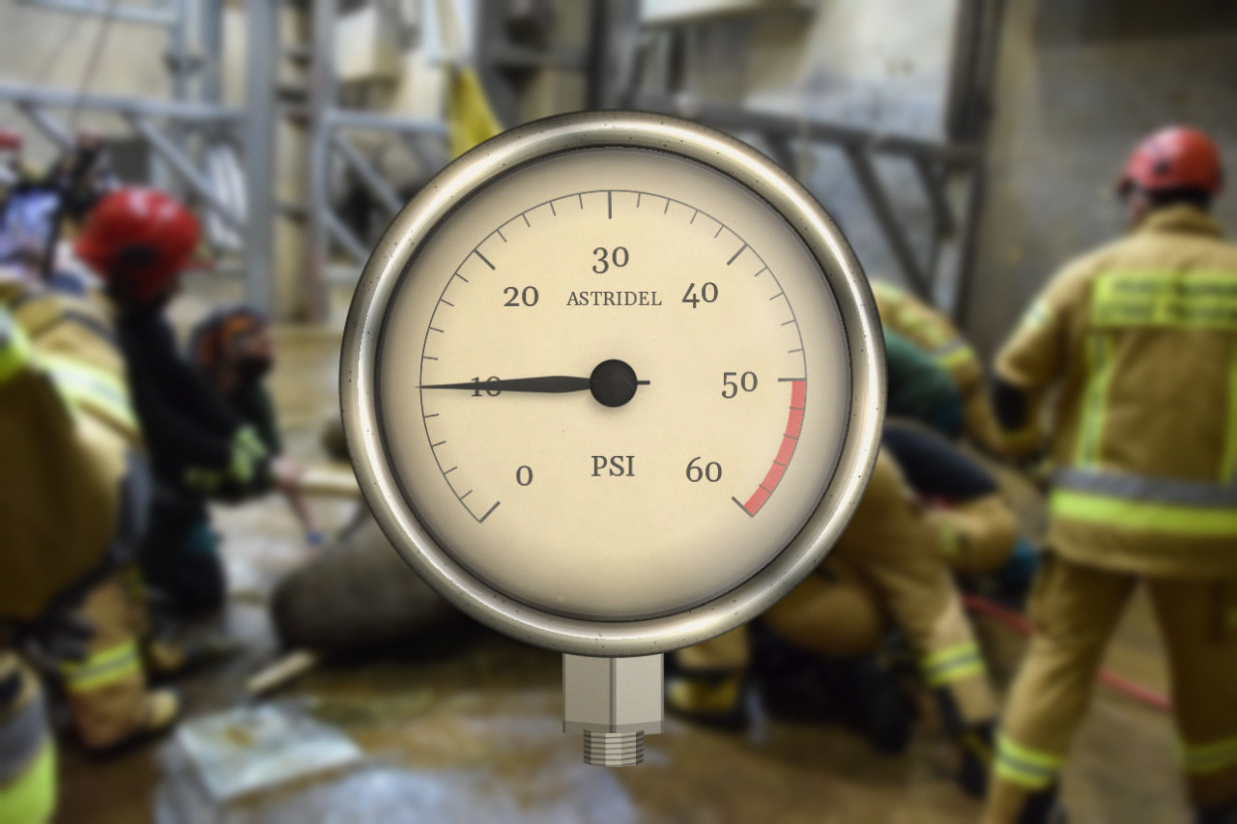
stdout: psi 10
